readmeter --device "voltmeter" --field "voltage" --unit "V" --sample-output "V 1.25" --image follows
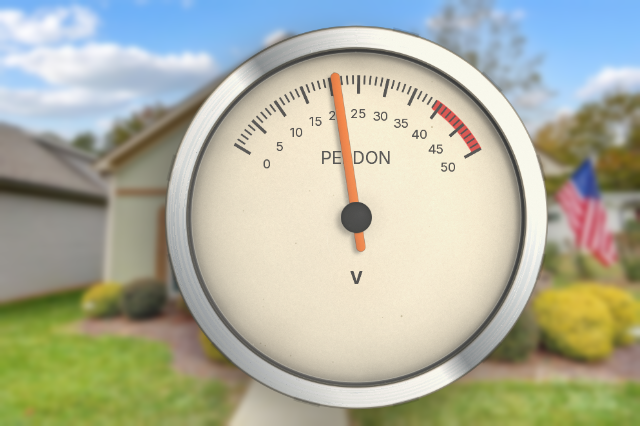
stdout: V 21
